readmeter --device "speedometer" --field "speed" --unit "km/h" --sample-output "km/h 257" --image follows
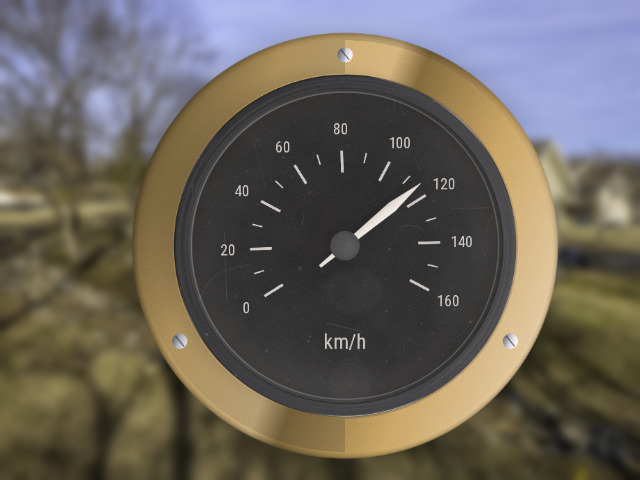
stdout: km/h 115
